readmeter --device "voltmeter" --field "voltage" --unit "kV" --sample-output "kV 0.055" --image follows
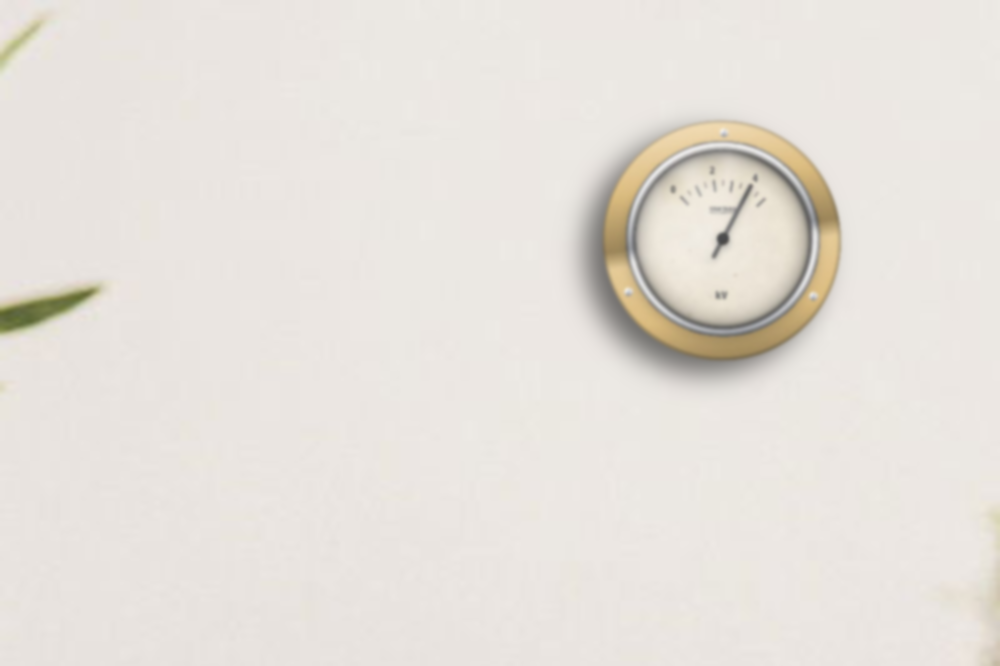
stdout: kV 4
